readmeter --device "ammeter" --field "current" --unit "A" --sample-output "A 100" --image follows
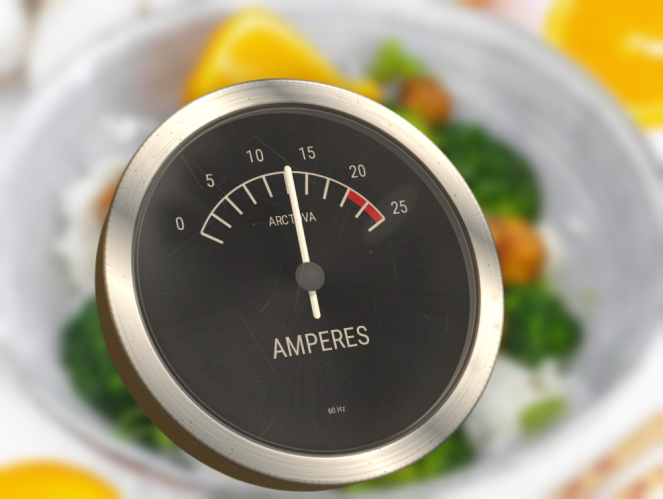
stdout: A 12.5
